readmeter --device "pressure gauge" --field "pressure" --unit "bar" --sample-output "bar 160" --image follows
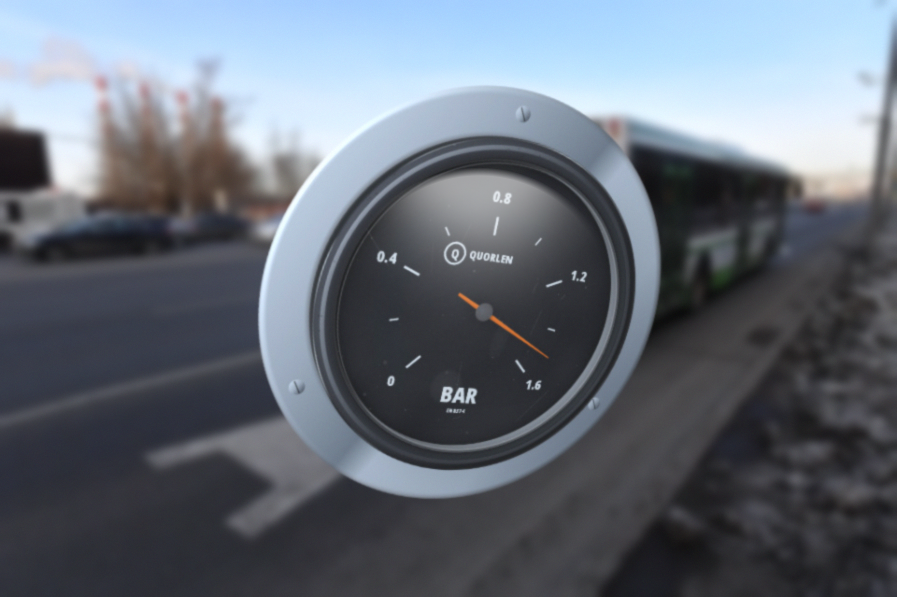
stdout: bar 1.5
